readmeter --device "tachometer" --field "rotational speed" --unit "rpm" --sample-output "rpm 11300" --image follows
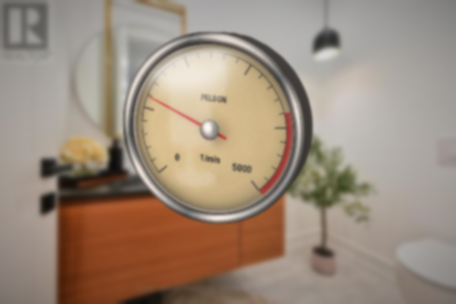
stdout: rpm 1200
